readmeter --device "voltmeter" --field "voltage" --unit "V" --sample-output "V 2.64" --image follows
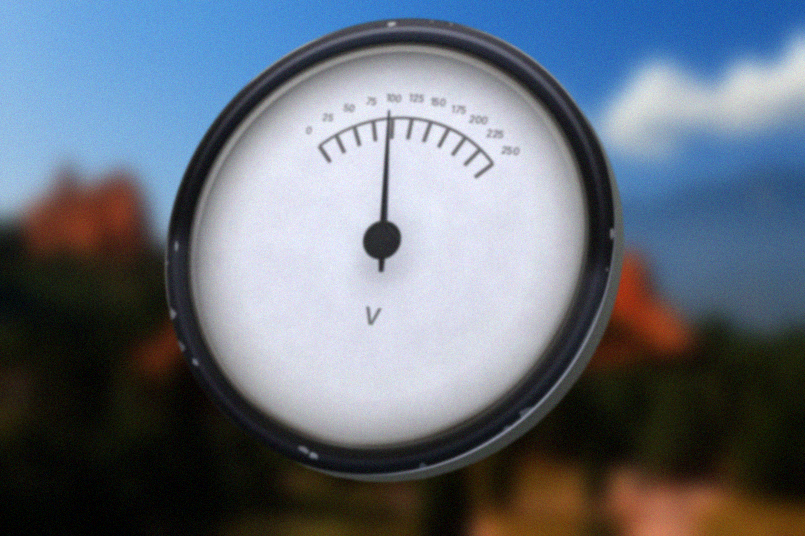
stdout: V 100
